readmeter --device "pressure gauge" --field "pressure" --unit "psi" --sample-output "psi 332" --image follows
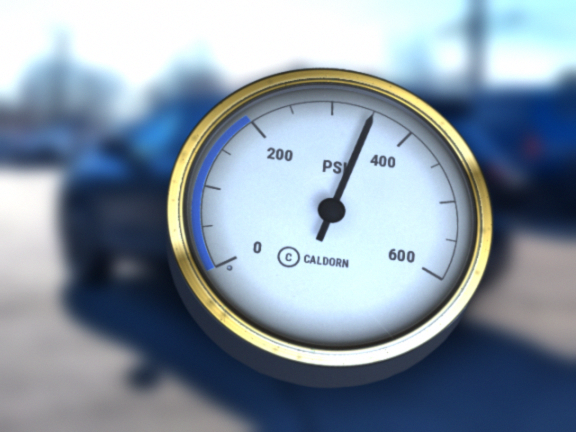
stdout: psi 350
